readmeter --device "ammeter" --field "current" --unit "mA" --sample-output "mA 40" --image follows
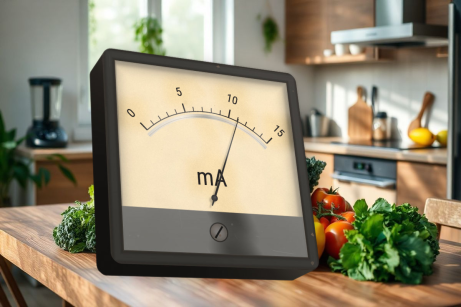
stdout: mA 11
